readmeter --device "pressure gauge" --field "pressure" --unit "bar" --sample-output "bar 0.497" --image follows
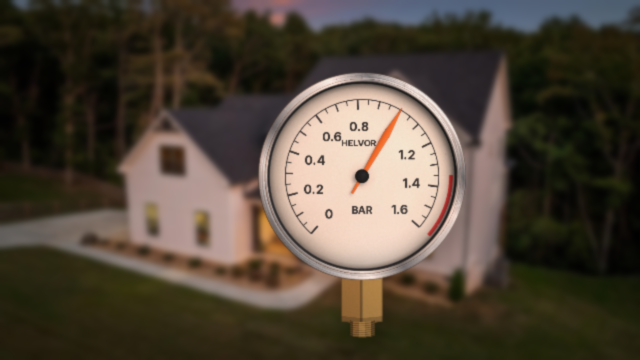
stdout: bar 1
